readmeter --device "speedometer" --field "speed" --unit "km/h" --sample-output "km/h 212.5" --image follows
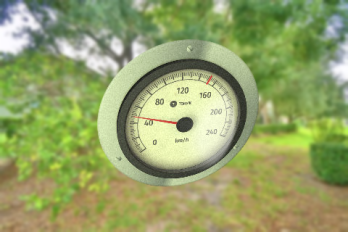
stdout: km/h 50
